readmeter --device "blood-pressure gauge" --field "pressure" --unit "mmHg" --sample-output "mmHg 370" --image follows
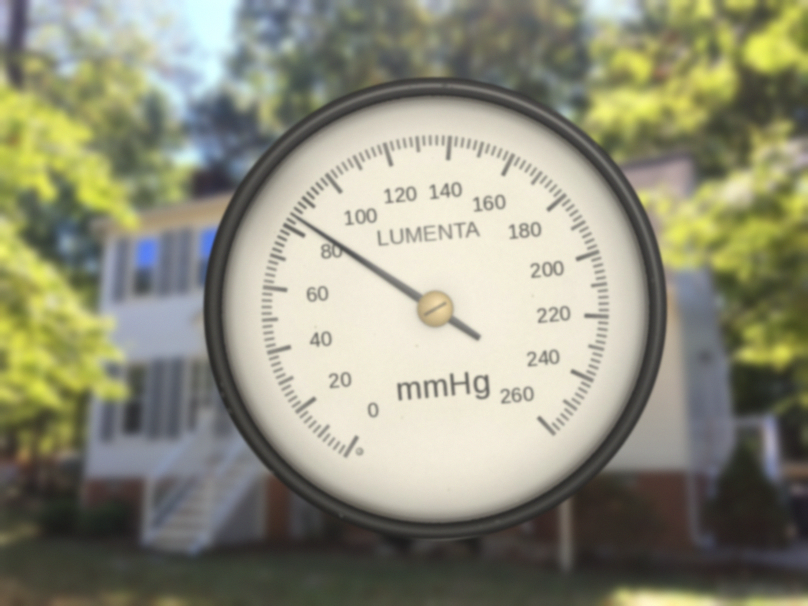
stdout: mmHg 84
